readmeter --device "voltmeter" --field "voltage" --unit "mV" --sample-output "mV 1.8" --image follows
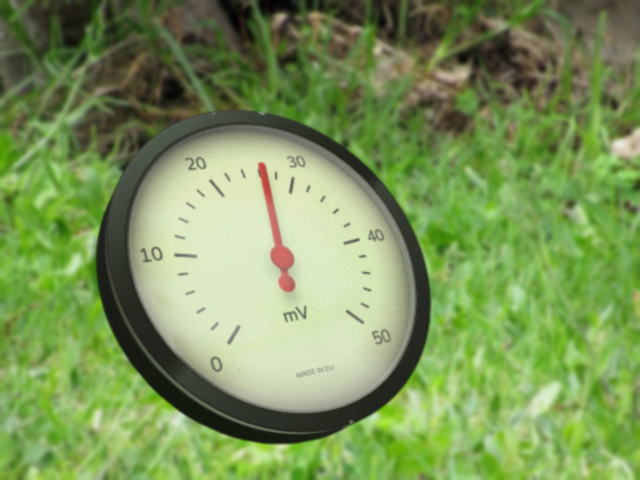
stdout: mV 26
